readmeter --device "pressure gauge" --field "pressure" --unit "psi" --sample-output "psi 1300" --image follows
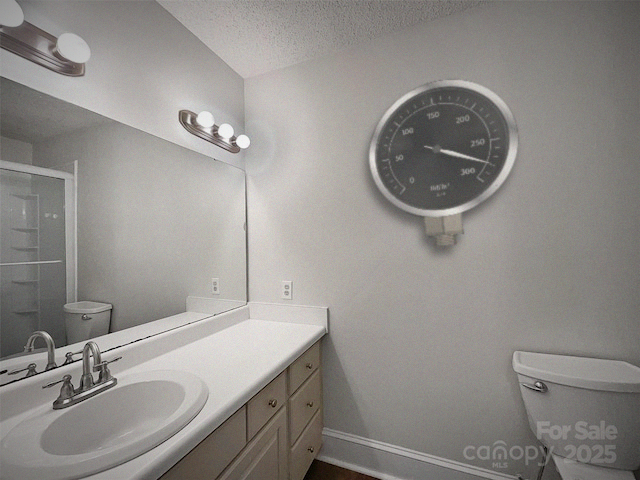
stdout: psi 280
